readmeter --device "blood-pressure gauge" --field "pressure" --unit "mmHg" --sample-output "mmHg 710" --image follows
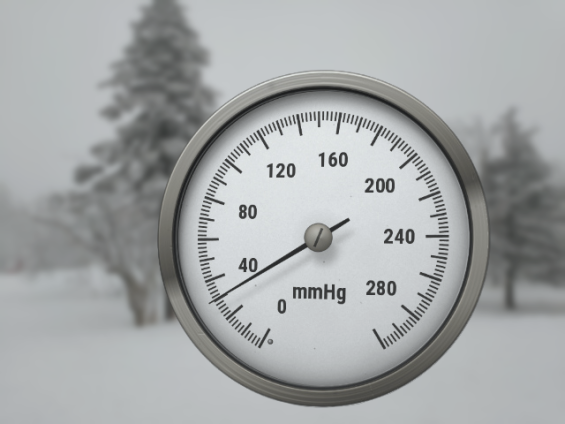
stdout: mmHg 30
